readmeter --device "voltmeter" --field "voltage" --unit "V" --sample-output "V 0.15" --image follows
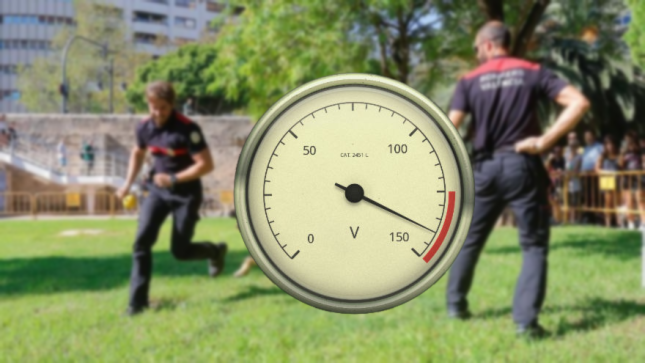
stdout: V 140
